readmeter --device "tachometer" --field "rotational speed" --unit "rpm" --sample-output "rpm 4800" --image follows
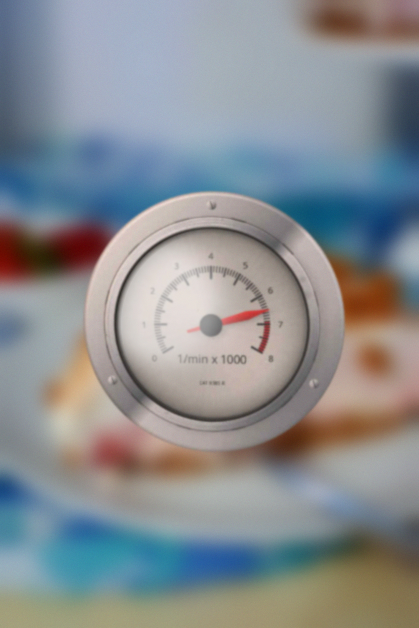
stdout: rpm 6500
